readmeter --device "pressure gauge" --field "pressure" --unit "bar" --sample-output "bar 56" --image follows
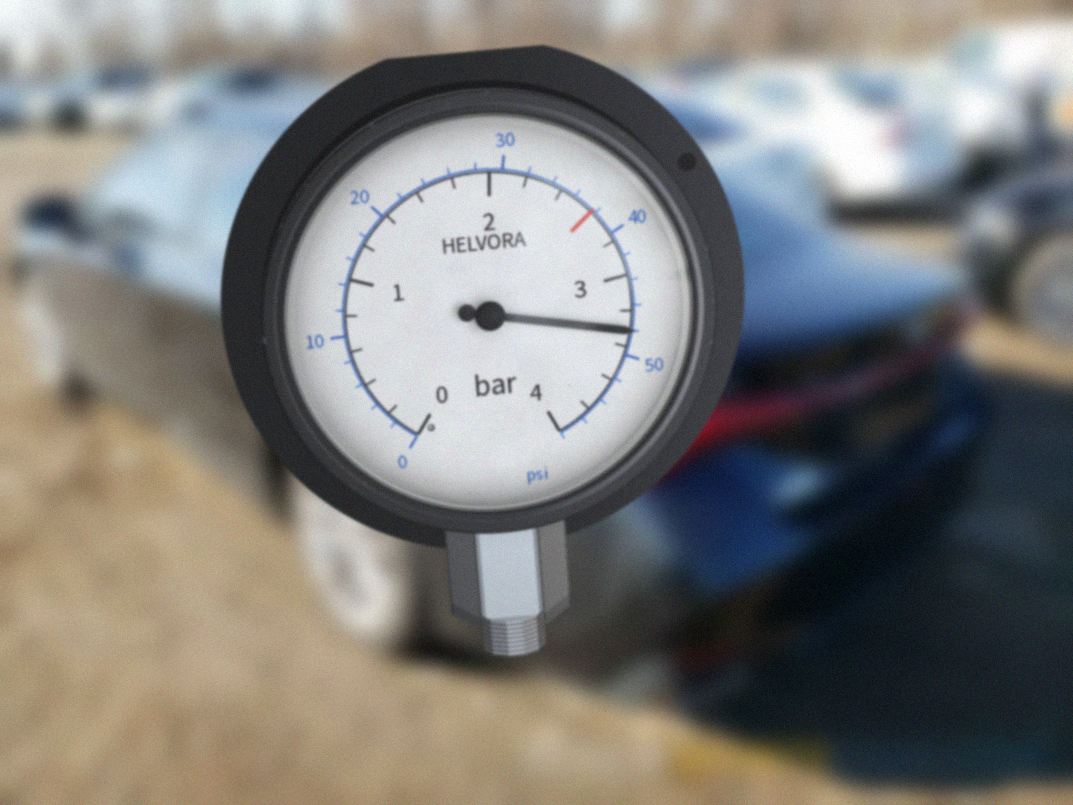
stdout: bar 3.3
